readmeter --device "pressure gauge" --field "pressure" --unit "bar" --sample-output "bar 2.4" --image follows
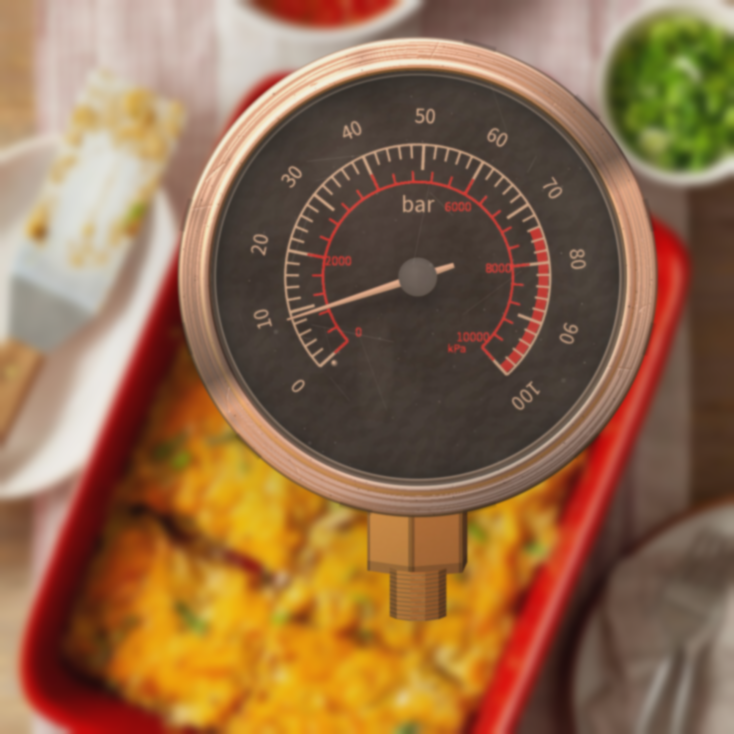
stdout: bar 9
